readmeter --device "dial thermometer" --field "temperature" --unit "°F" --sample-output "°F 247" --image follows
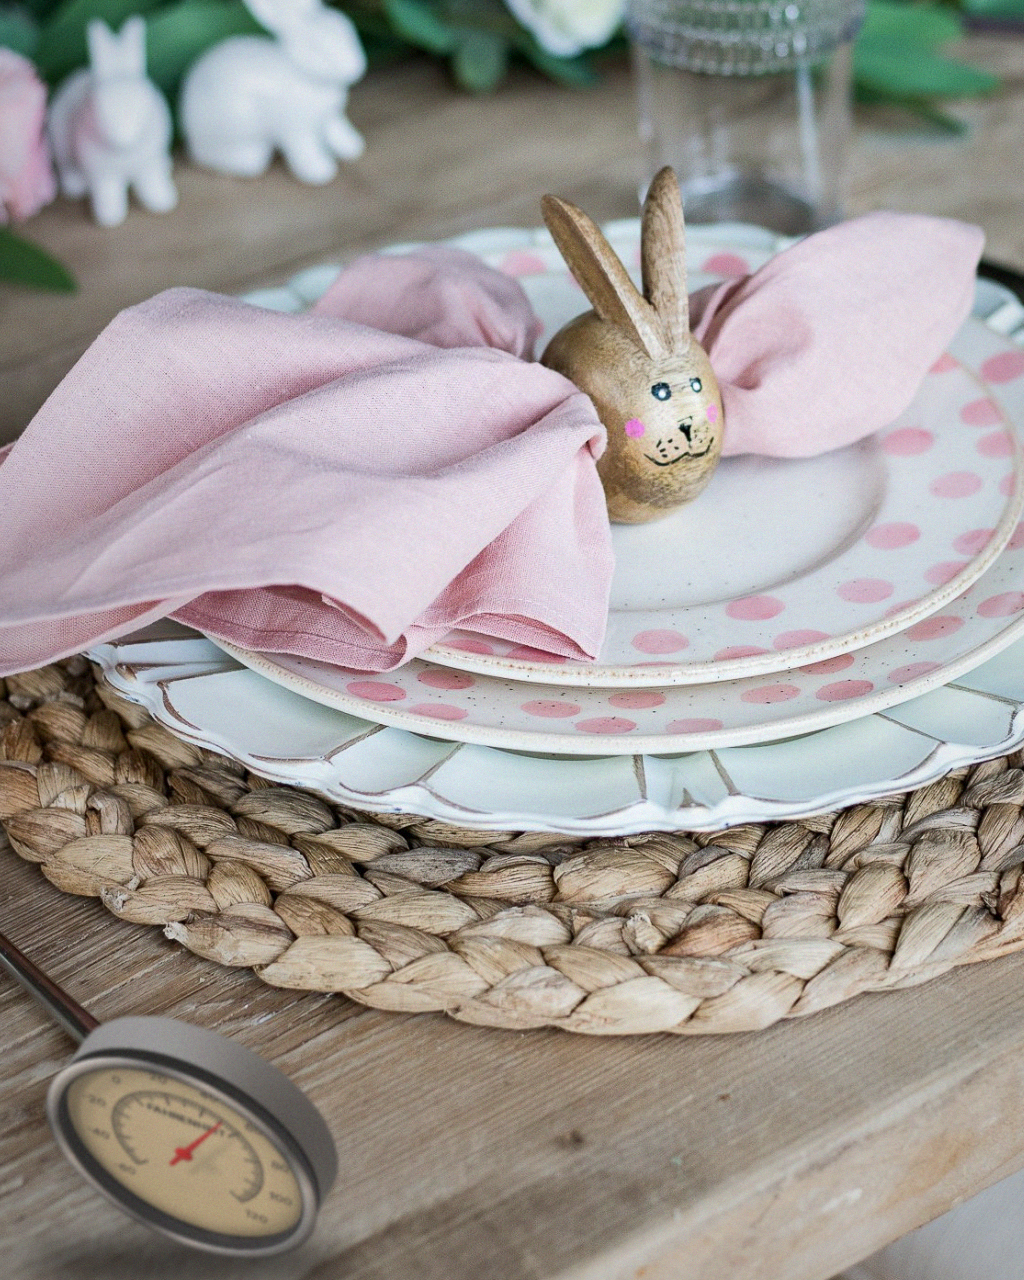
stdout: °F 50
